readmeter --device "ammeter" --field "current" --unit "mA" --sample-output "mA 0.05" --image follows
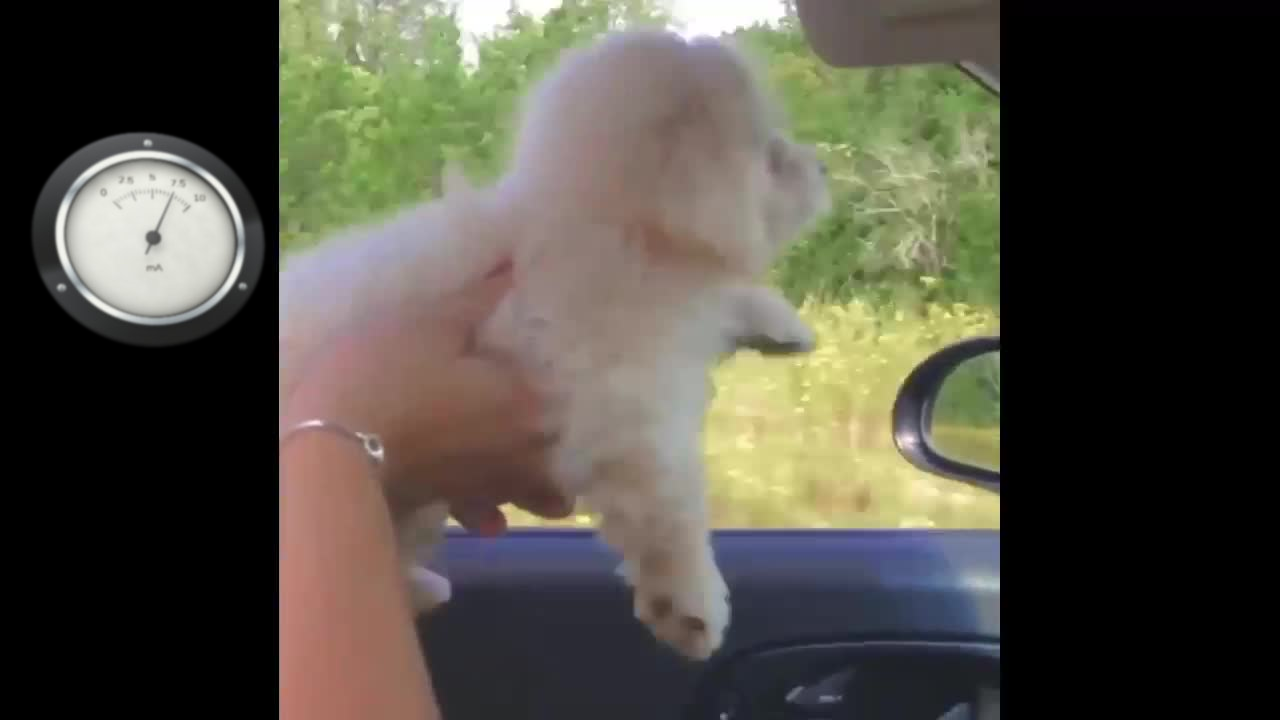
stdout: mA 7.5
